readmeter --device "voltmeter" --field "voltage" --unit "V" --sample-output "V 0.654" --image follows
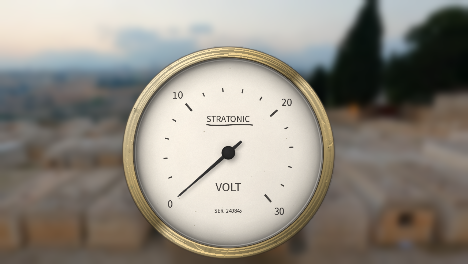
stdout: V 0
